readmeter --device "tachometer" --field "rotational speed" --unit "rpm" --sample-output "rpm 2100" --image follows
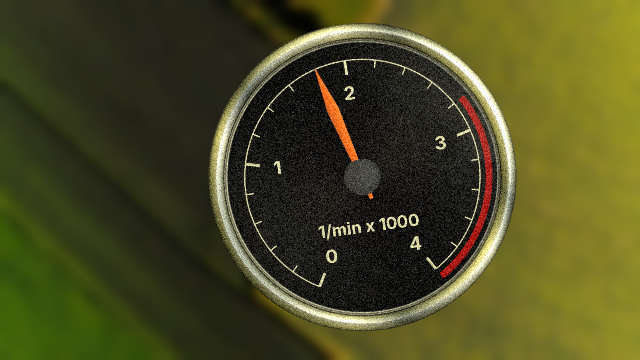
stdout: rpm 1800
